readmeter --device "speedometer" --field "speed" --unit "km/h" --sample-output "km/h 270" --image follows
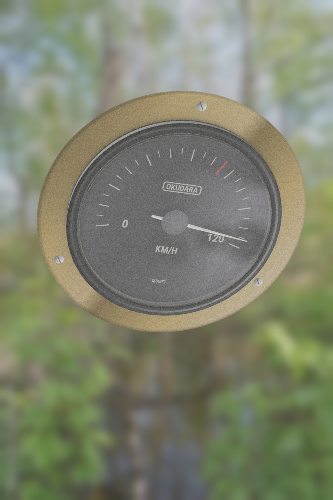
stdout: km/h 115
